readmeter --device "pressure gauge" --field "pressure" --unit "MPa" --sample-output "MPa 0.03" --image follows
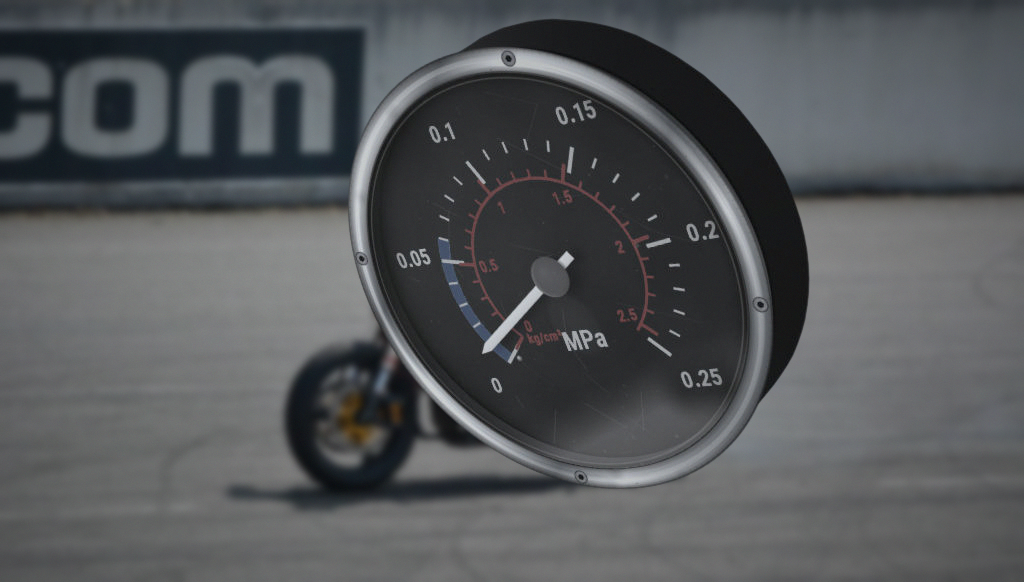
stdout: MPa 0.01
